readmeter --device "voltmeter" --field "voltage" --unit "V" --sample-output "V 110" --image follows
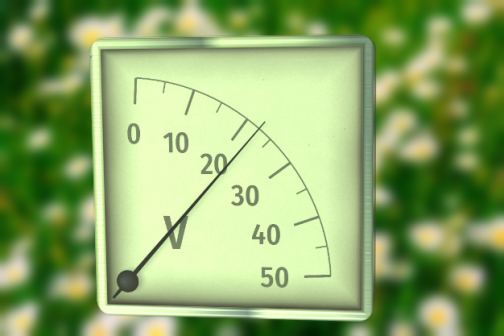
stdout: V 22.5
